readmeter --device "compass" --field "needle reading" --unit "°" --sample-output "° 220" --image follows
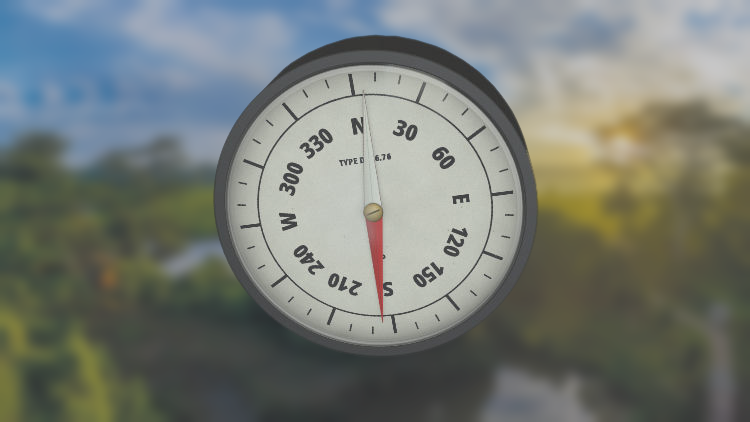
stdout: ° 185
